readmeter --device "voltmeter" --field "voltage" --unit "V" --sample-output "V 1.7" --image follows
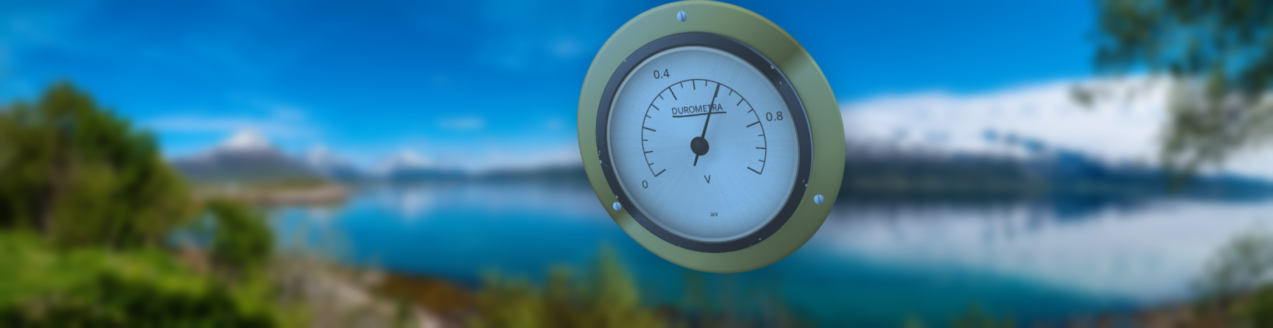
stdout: V 0.6
